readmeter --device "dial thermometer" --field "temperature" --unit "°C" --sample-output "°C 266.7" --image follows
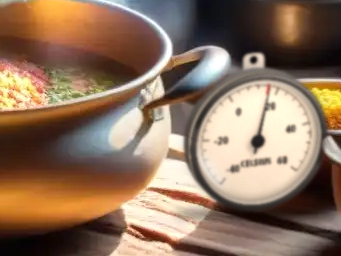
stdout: °C 16
